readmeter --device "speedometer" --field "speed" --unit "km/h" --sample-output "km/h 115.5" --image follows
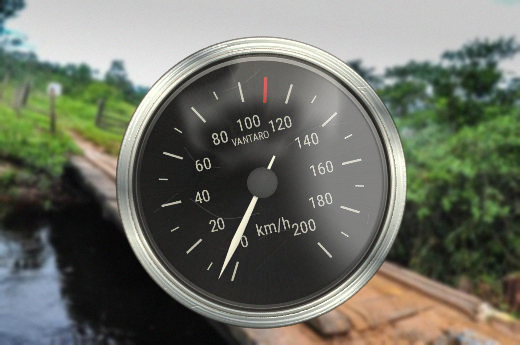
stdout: km/h 5
